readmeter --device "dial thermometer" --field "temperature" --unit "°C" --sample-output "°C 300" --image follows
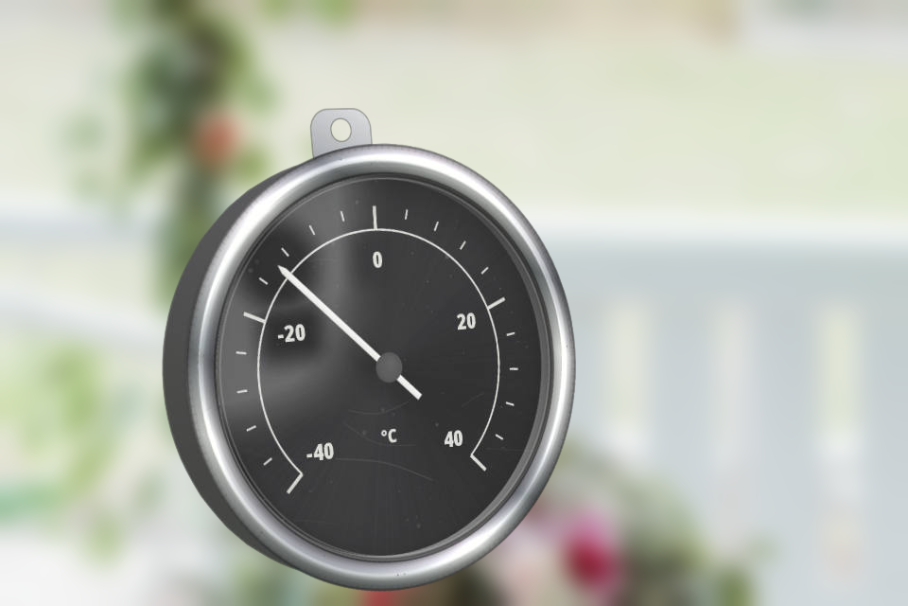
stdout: °C -14
